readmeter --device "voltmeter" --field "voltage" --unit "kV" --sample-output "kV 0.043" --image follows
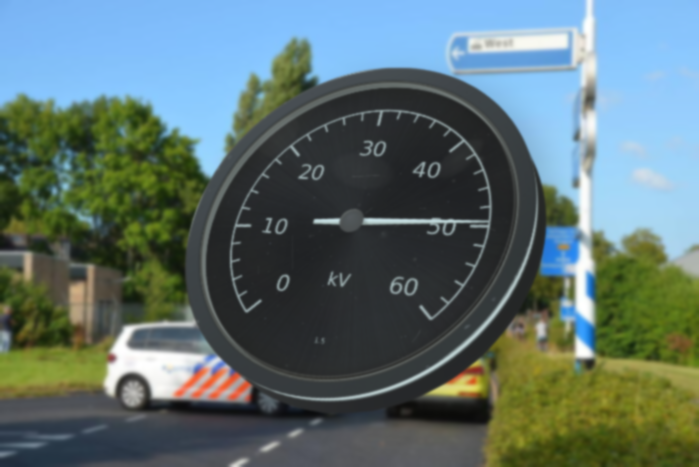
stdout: kV 50
